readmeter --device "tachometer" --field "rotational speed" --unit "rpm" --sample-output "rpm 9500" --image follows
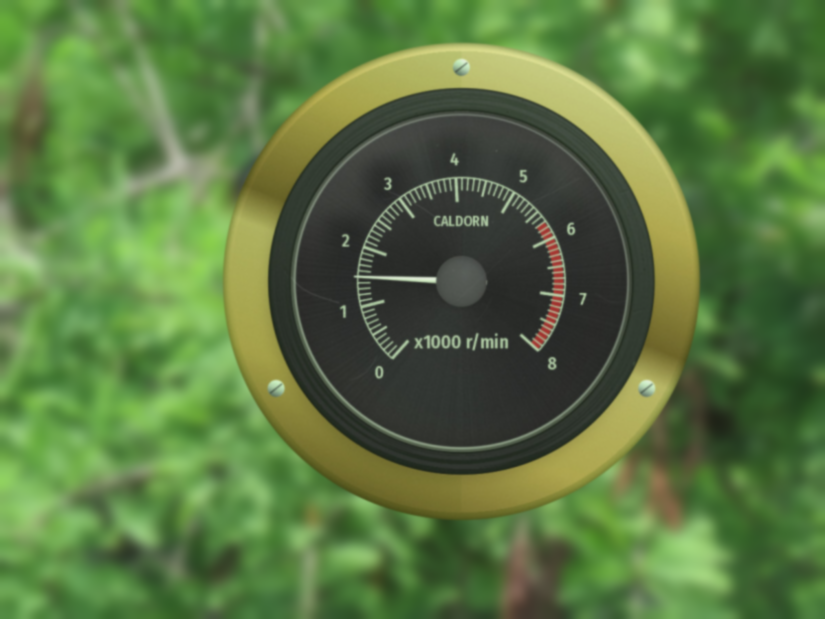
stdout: rpm 1500
